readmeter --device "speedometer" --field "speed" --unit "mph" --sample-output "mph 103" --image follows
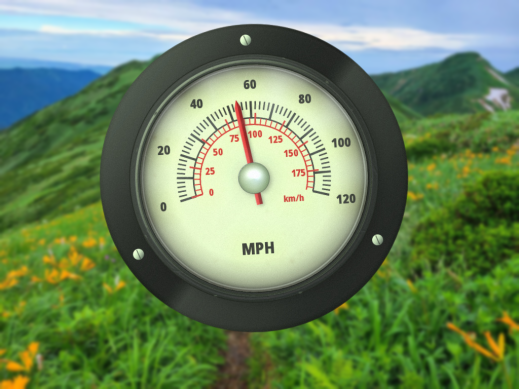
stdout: mph 54
